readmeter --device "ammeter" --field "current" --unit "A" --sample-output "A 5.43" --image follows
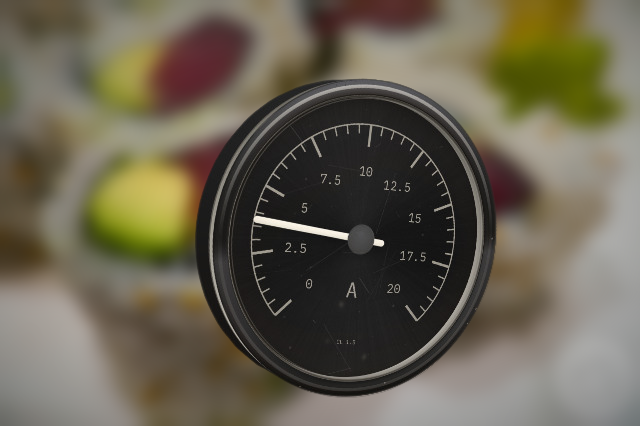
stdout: A 3.75
